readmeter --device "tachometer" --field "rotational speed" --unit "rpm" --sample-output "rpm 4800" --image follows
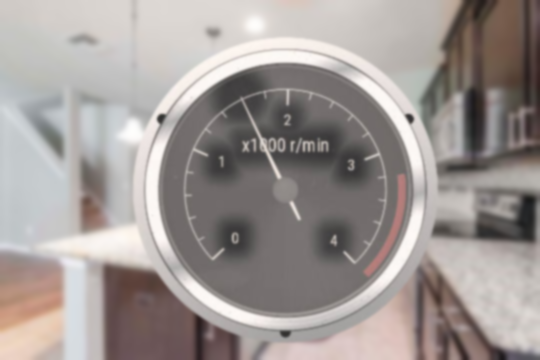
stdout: rpm 1600
